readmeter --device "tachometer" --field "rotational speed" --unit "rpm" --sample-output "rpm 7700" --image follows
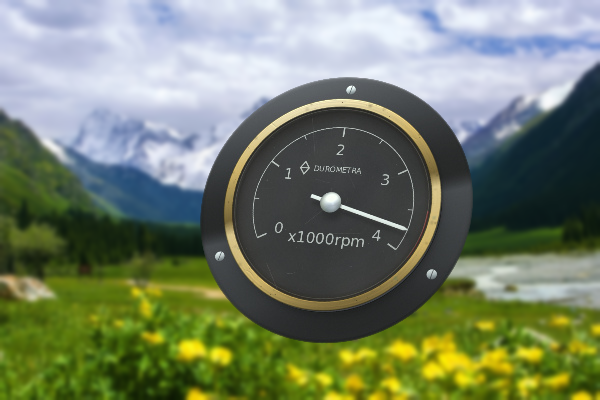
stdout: rpm 3750
